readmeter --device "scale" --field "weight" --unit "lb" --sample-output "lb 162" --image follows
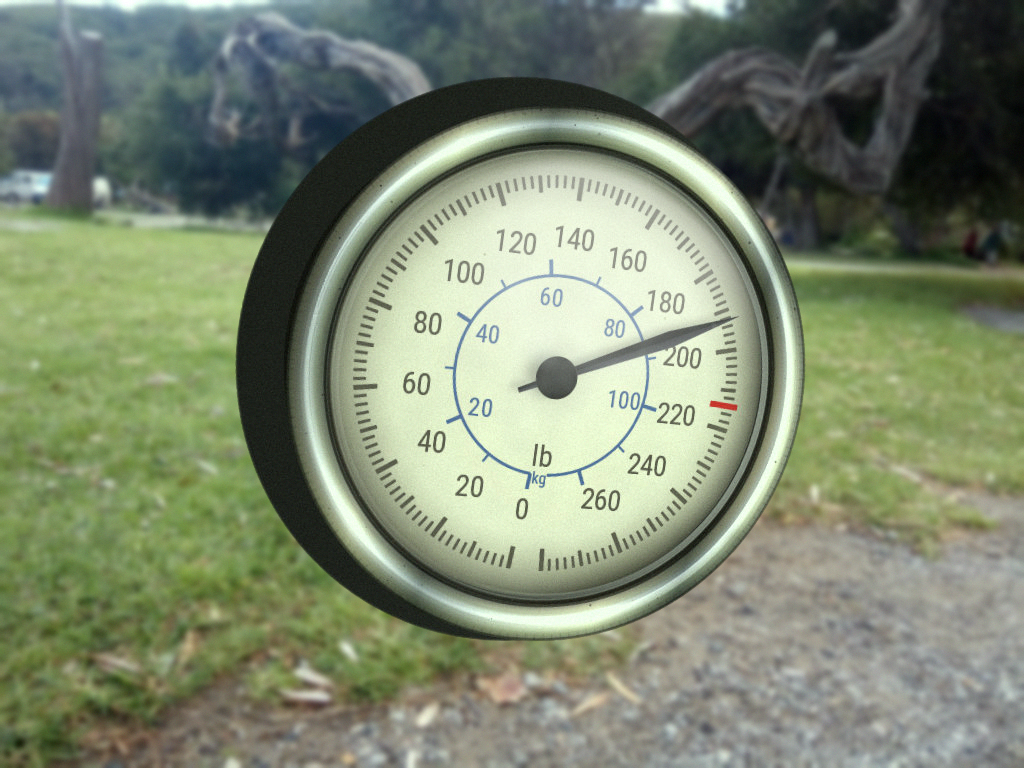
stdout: lb 192
